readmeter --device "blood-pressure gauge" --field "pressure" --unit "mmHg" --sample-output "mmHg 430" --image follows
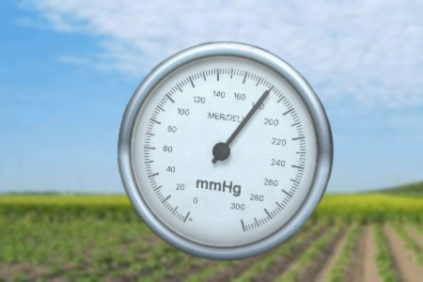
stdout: mmHg 180
